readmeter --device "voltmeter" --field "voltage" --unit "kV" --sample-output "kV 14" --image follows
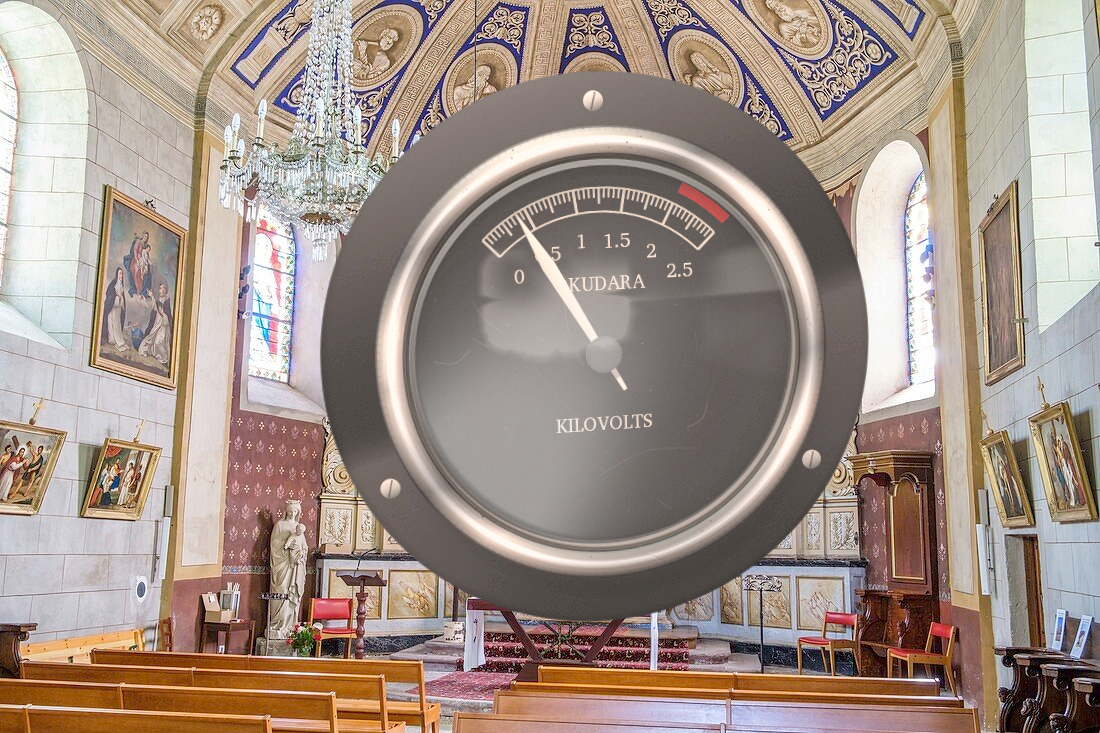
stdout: kV 0.4
